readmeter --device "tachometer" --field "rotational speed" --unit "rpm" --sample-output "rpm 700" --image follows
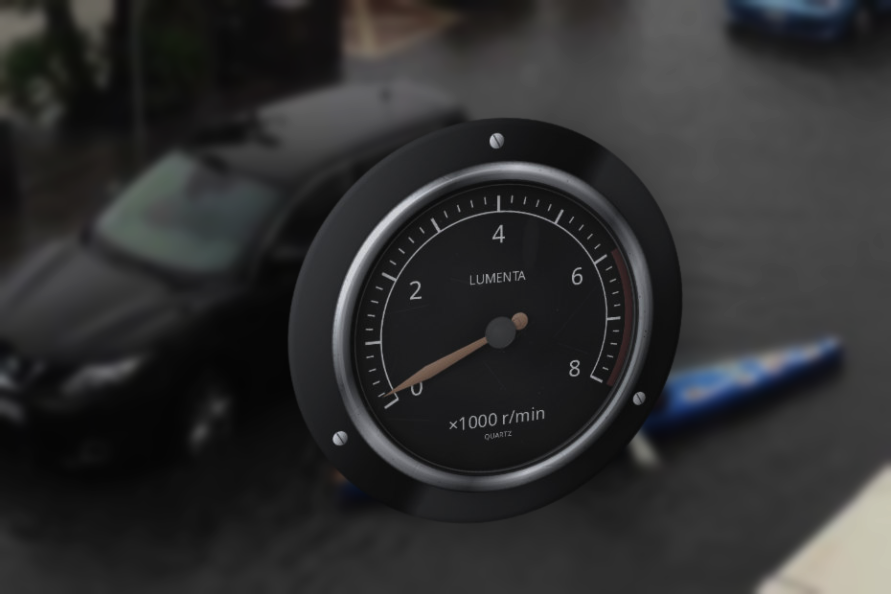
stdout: rpm 200
